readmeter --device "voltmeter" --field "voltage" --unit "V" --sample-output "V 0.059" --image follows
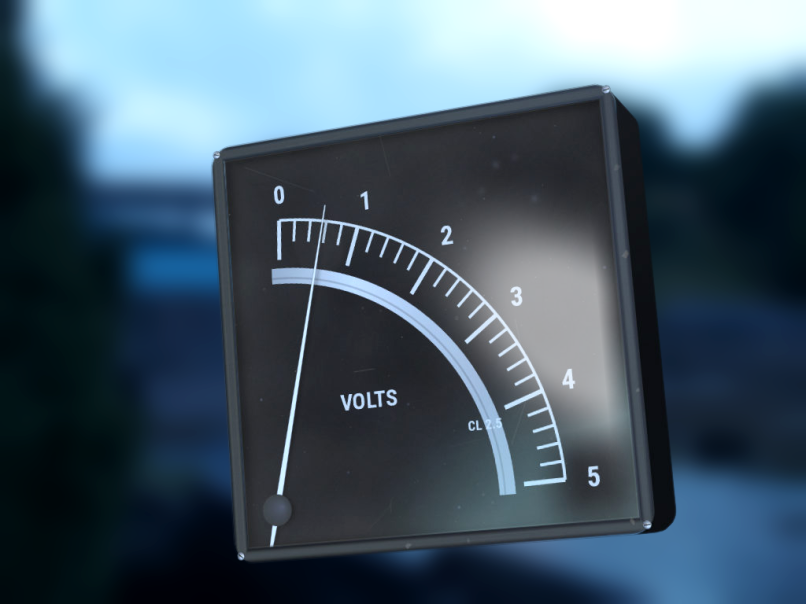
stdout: V 0.6
